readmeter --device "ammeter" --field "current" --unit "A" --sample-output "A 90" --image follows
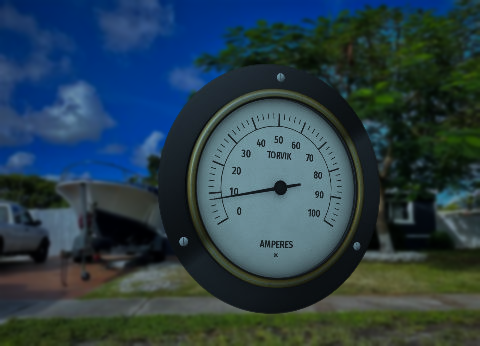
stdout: A 8
